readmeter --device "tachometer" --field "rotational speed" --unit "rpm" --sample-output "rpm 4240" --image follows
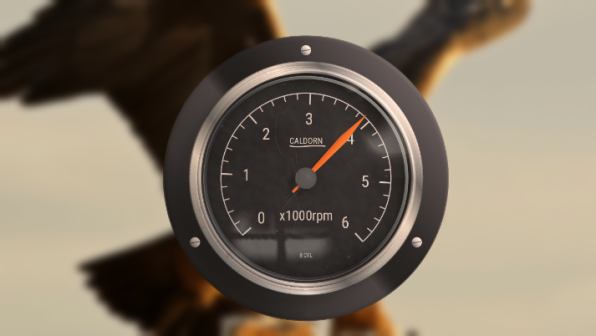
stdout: rpm 3900
